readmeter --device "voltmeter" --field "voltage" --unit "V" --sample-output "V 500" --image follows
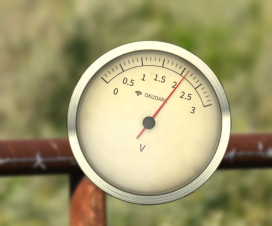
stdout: V 2.1
